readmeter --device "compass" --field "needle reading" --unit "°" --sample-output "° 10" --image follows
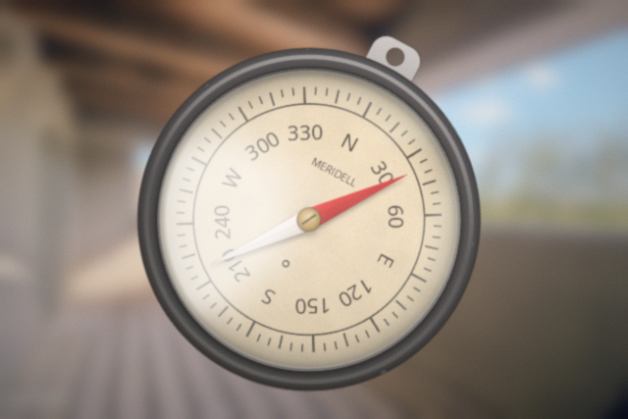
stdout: ° 37.5
